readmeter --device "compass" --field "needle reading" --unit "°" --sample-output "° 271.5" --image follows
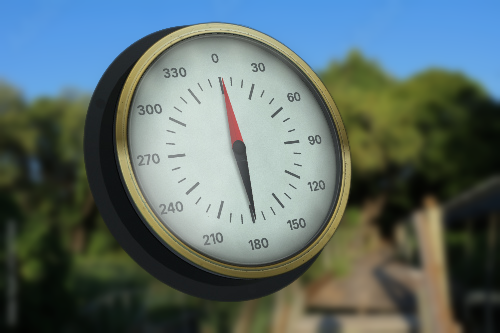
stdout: ° 0
